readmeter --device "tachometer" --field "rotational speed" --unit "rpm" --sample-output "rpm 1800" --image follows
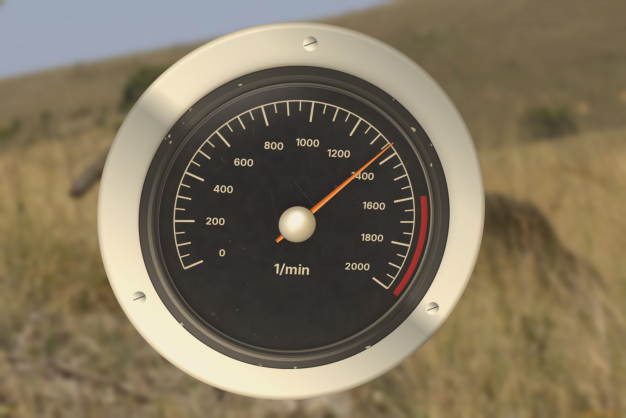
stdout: rpm 1350
